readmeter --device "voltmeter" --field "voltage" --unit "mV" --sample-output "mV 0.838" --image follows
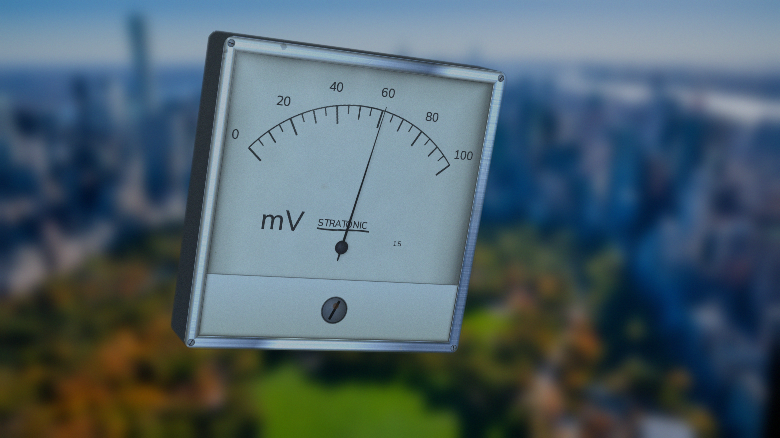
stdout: mV 60
